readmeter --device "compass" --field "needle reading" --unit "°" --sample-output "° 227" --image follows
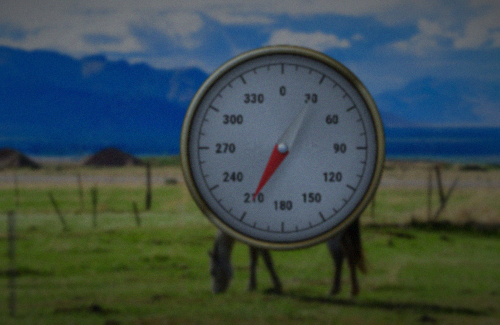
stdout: ° 210
